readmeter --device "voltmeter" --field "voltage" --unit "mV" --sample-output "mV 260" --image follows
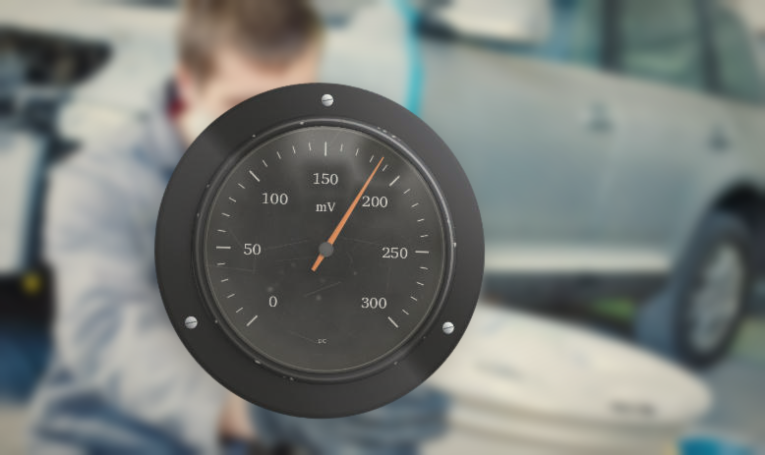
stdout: mV 185
